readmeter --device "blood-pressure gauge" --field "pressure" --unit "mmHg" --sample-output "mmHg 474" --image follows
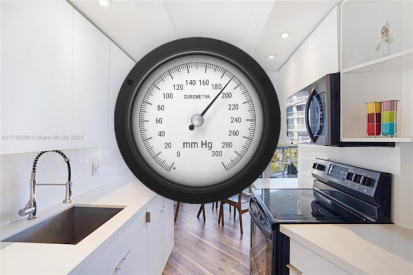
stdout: mmHg 190
